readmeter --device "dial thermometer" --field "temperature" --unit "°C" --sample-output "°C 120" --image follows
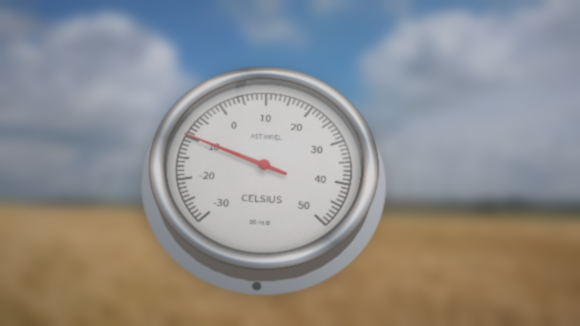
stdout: °C -10
